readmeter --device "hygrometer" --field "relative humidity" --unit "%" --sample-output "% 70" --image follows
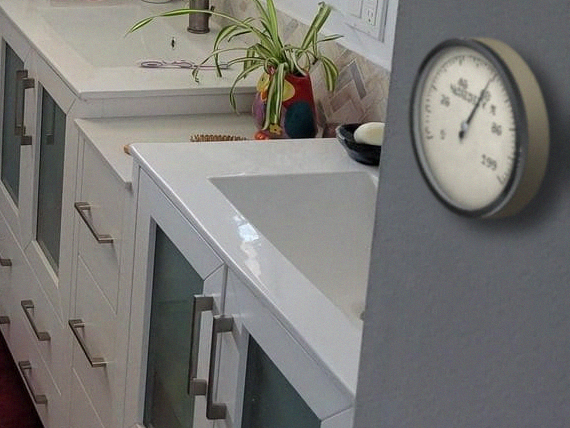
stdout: % 60
